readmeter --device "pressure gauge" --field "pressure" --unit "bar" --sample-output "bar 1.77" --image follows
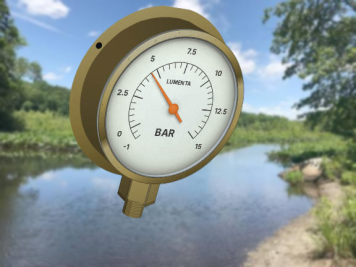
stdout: bar 4.5
